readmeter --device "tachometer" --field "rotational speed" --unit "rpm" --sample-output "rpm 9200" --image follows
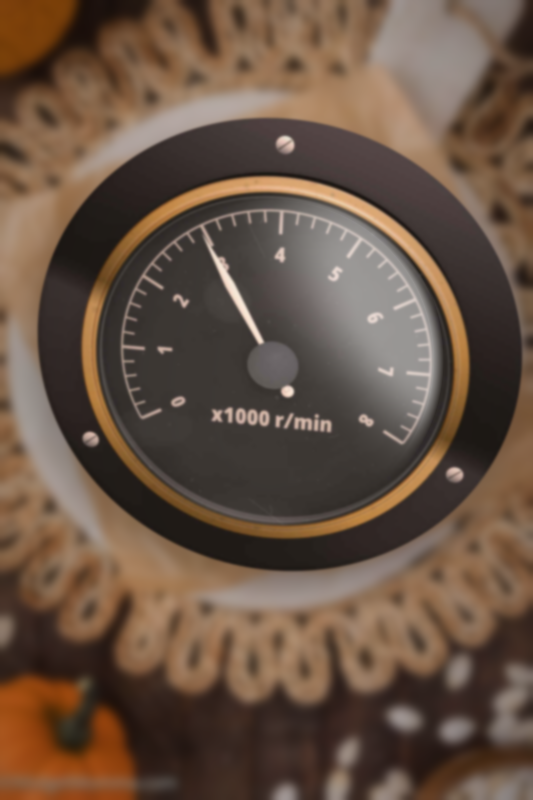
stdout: rpm 3000
